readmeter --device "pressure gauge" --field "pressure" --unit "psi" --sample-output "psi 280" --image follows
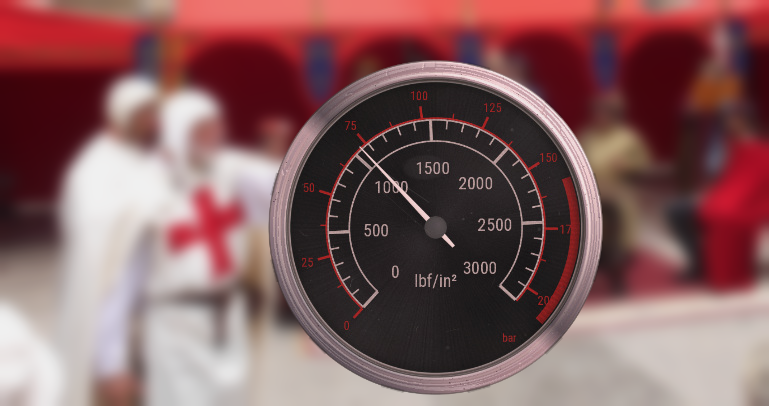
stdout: psi 1050
